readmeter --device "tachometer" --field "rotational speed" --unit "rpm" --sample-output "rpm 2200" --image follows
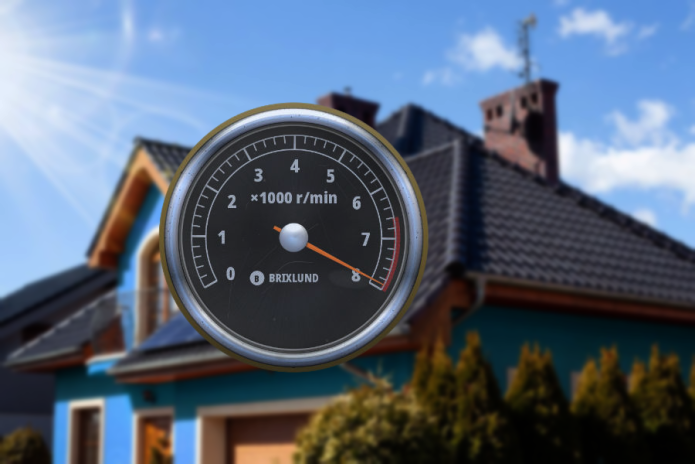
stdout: rpm 7900
